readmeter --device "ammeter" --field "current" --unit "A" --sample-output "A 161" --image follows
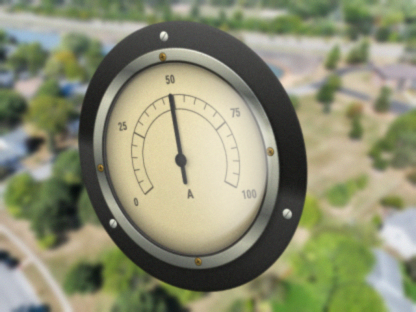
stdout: A 50
